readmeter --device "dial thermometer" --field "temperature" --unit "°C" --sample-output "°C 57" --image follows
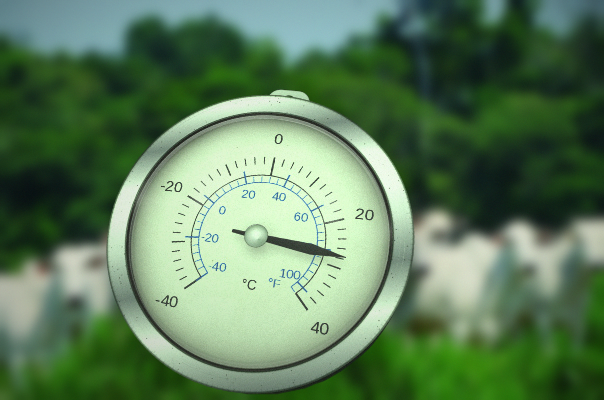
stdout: °C 28
